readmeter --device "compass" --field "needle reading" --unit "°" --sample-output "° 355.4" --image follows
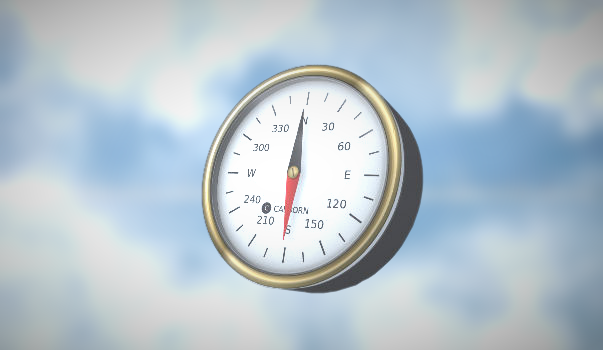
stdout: ° 180
